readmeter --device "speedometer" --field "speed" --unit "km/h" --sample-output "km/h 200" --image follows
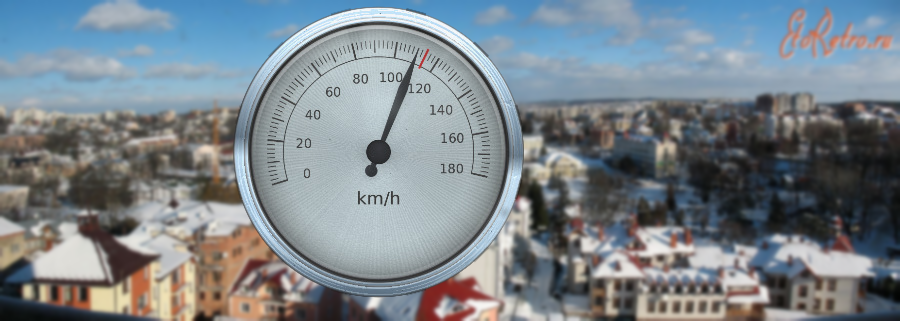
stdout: km/h 110
